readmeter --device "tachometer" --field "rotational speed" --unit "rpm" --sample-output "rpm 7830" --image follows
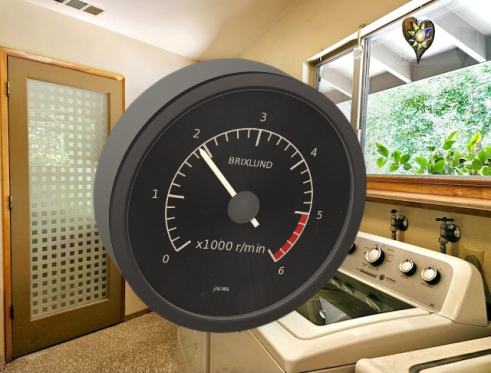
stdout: rpm 1900
